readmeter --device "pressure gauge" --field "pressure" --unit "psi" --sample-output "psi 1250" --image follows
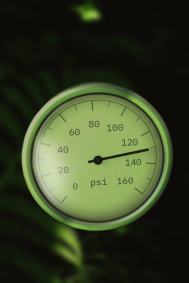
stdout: psi 130
